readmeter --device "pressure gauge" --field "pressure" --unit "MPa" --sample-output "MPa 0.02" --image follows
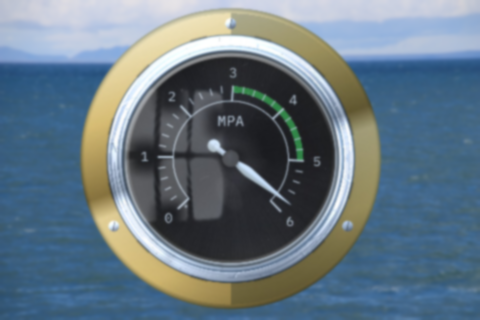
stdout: MPa 5.8
